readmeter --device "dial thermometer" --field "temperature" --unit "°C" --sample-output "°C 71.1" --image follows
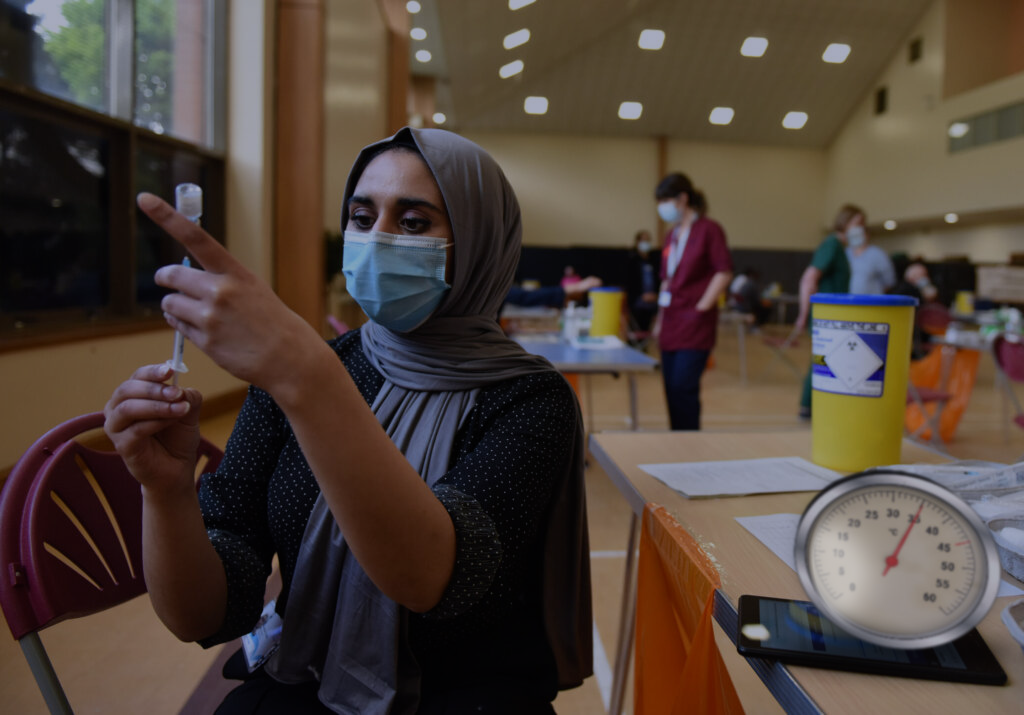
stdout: °C 35
